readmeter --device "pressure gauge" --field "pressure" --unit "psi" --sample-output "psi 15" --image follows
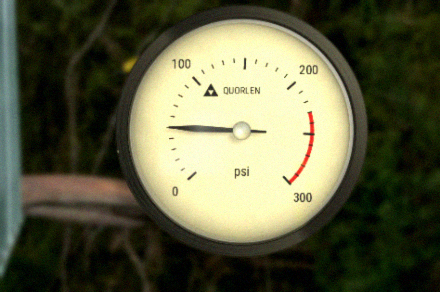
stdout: psi 50
